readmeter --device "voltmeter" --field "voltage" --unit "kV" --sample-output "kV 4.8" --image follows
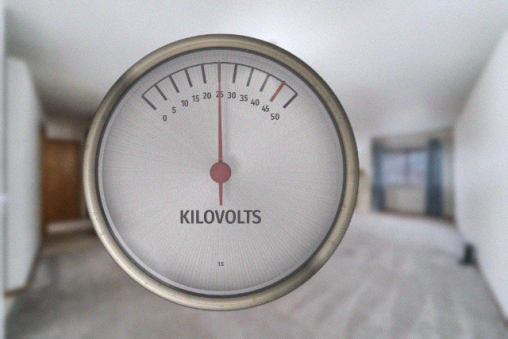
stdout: kV 25
